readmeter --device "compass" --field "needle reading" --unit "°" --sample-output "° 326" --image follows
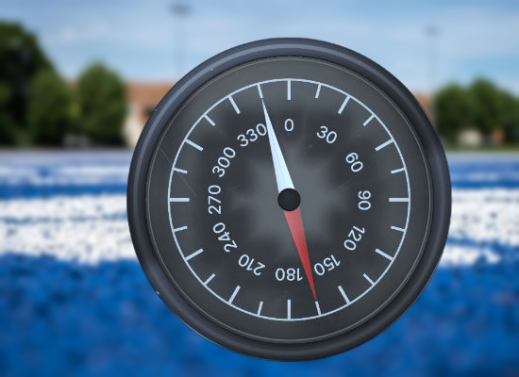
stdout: ° 165
